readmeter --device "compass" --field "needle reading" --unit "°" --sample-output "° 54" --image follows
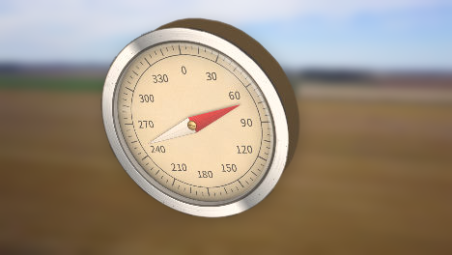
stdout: ° 70
